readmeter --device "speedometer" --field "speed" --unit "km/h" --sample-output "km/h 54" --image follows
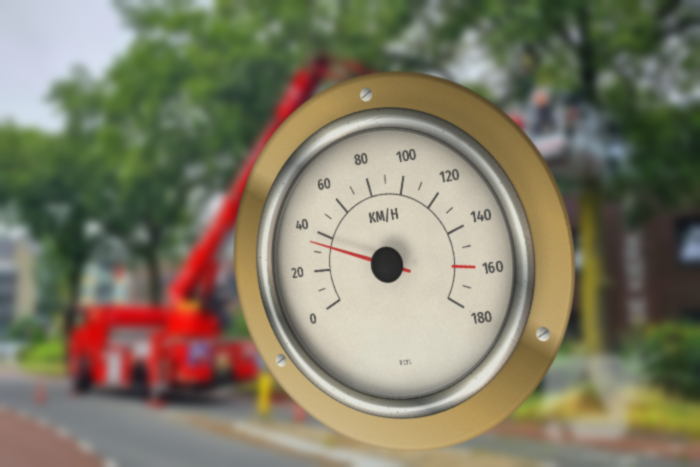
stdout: km/h 35
